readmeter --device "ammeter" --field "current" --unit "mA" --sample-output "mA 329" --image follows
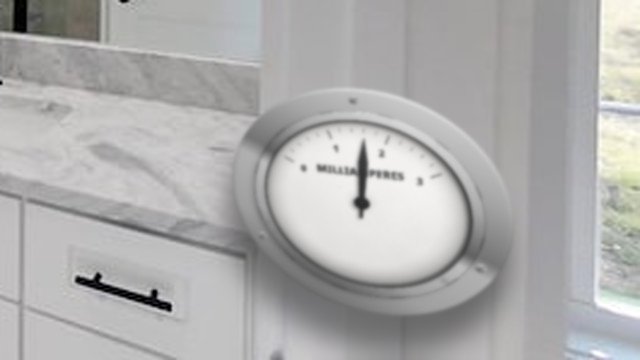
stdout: mA 1.6
